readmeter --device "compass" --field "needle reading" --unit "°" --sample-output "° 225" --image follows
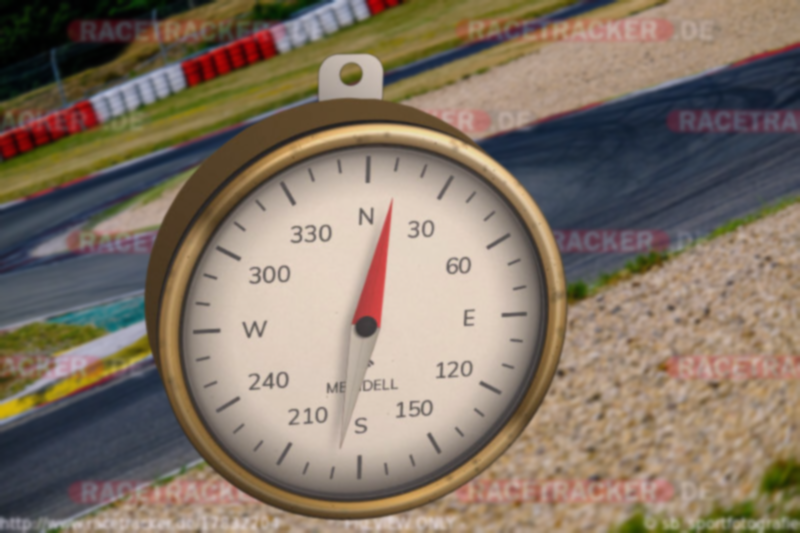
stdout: ° 10
